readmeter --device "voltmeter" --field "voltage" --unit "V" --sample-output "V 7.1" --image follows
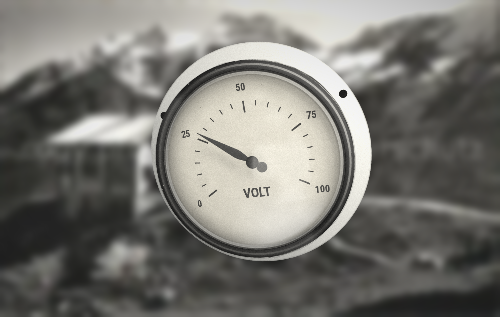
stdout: V 27.5
